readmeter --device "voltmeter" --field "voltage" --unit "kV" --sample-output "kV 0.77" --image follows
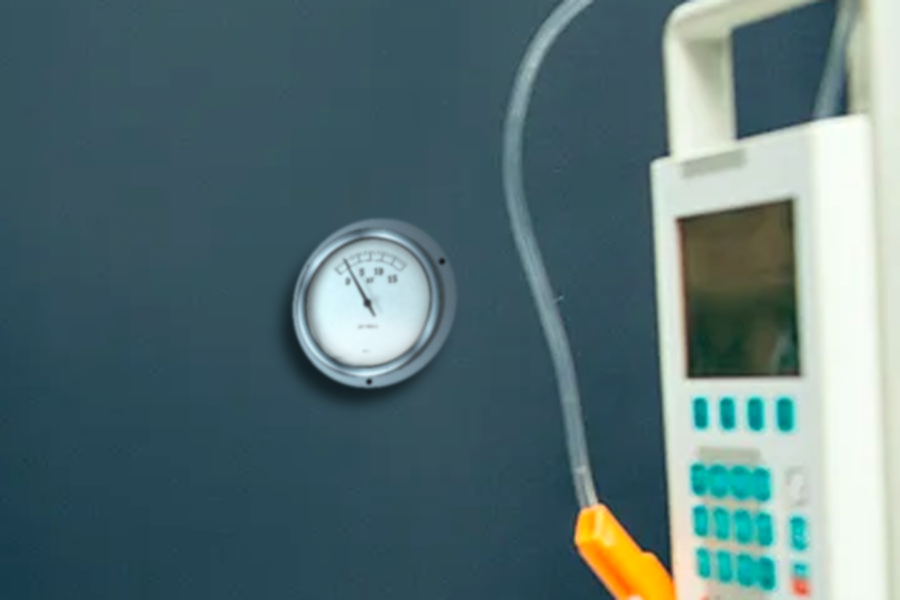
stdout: kV 2.5
